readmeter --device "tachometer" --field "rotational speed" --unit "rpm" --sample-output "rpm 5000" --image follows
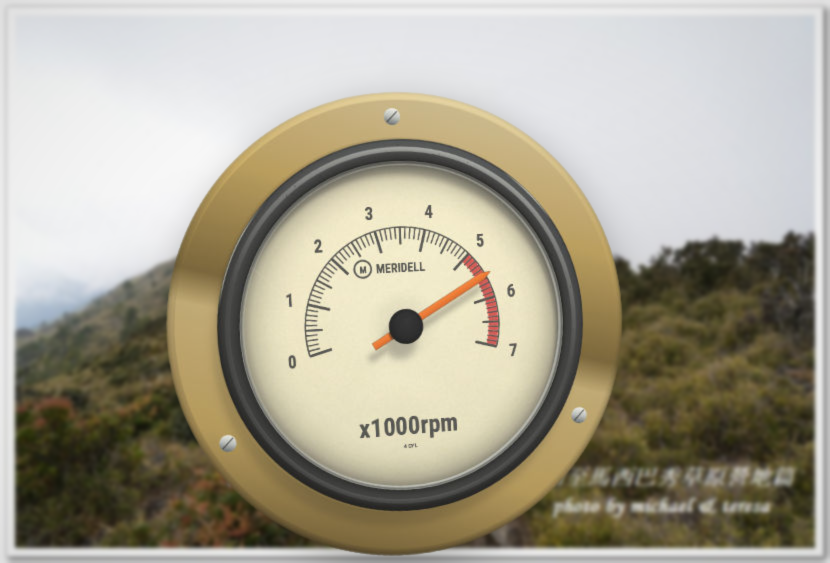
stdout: rpm 5500
